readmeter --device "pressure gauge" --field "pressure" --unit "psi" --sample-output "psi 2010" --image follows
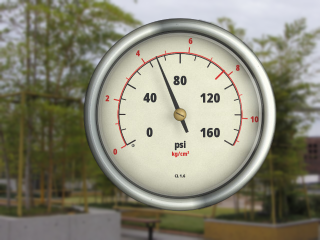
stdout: psi 65
